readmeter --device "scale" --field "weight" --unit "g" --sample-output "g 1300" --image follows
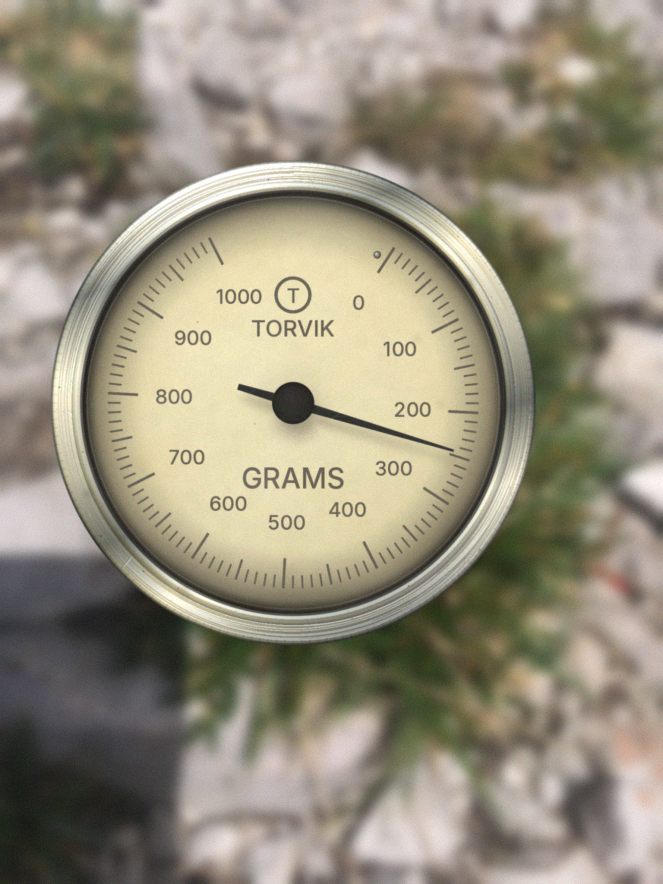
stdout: g 245
